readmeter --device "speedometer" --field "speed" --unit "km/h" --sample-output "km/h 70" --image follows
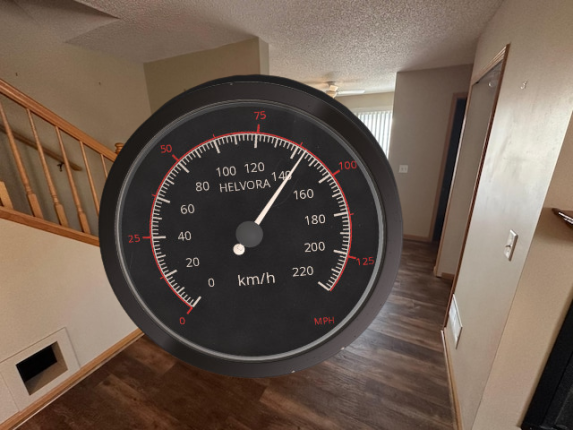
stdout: km/h 144
